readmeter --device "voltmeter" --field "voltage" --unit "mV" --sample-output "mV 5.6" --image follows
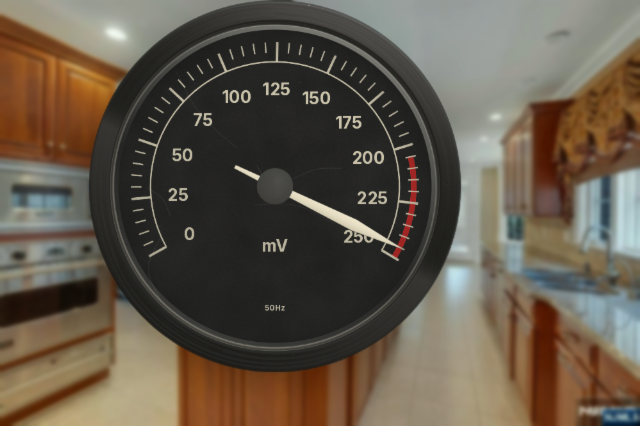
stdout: mV 245
